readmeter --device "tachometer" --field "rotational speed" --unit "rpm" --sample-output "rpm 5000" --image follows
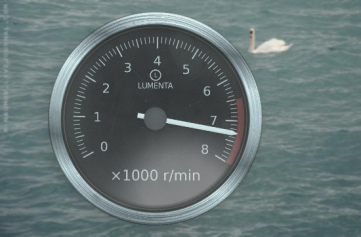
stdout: rpm 7300
